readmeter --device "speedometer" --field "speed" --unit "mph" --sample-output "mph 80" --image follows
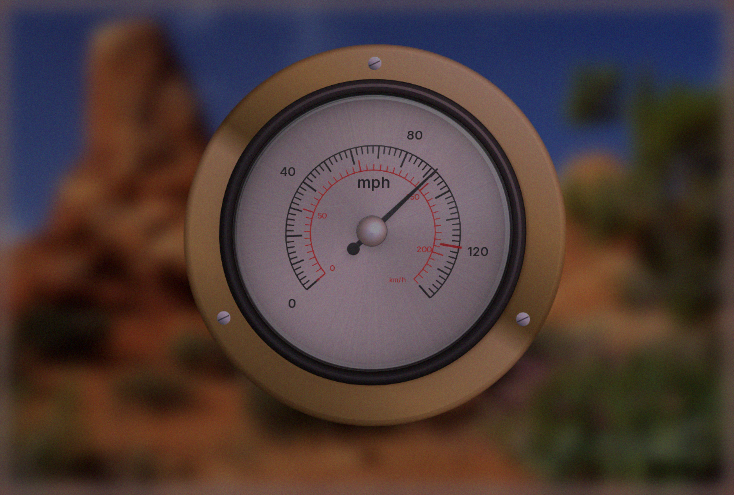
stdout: mph 92
